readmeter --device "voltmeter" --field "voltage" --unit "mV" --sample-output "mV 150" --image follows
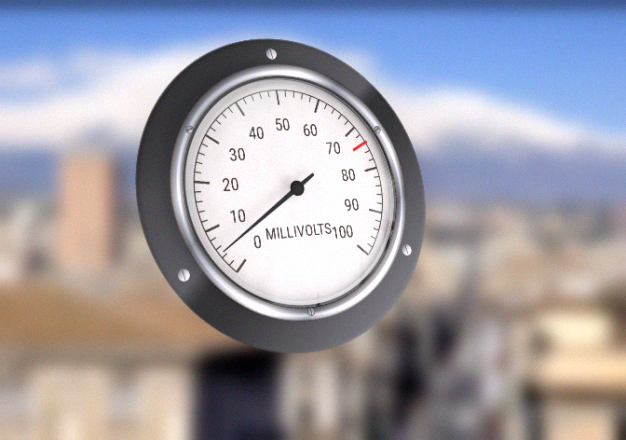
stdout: mV 5
